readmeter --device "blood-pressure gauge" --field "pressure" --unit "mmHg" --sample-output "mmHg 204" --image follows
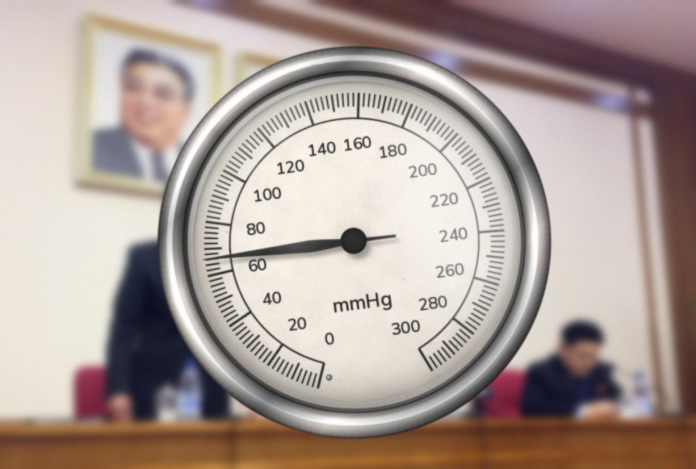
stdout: mmHg 66
